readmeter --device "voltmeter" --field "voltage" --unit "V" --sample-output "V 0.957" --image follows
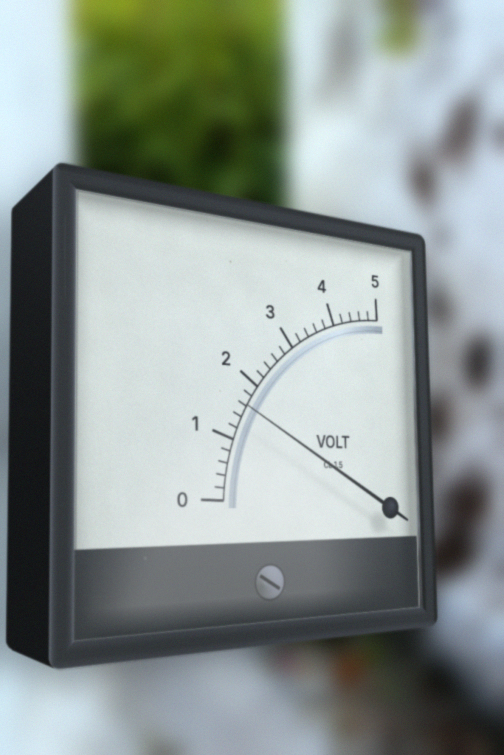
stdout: V 1.6
